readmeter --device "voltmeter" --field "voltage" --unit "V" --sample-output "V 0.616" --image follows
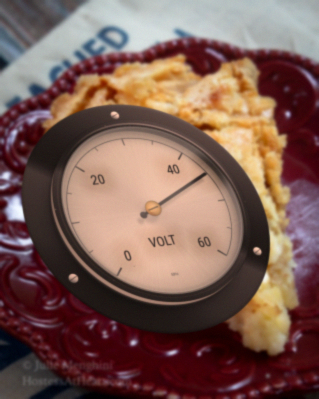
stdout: V 45
